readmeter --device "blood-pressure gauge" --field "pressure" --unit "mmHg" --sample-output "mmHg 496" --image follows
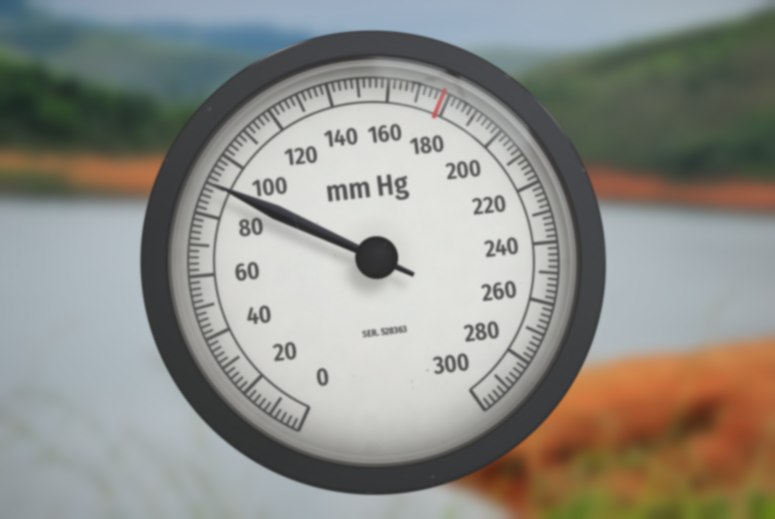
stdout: mmHg 90
